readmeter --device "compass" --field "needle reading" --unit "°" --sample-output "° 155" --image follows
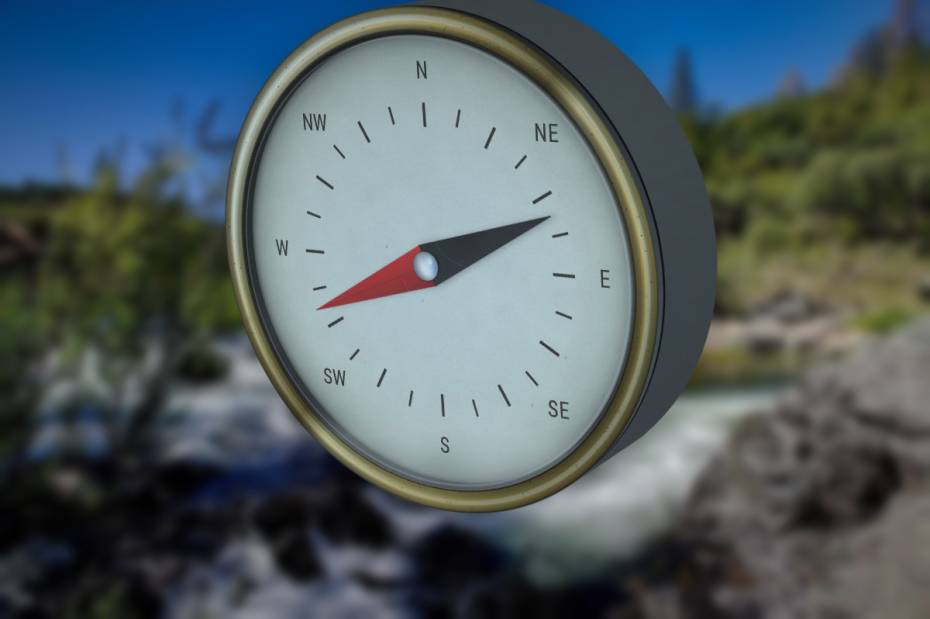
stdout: ° 247.5
